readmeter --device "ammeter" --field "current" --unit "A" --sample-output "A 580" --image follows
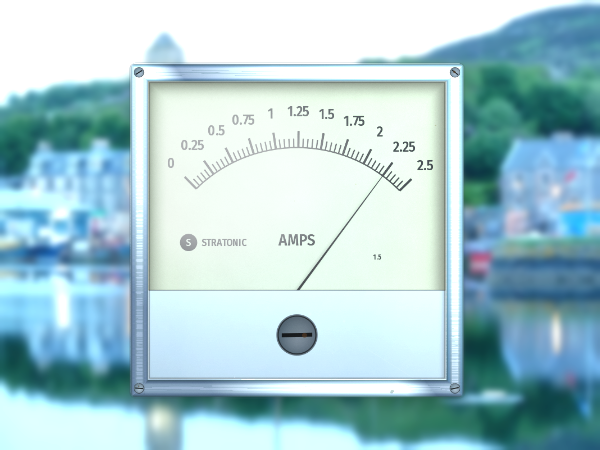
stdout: A 2.25
